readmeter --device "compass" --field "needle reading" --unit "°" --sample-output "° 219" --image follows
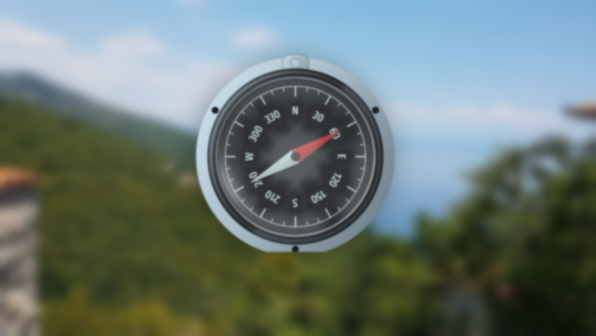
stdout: ° 60
